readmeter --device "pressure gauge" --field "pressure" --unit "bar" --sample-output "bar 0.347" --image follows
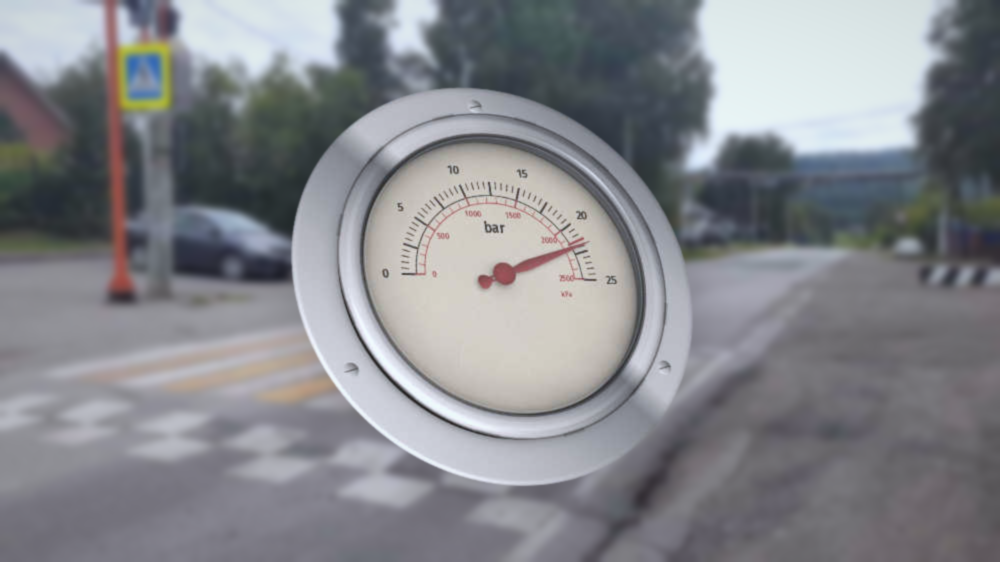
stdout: bar 22
